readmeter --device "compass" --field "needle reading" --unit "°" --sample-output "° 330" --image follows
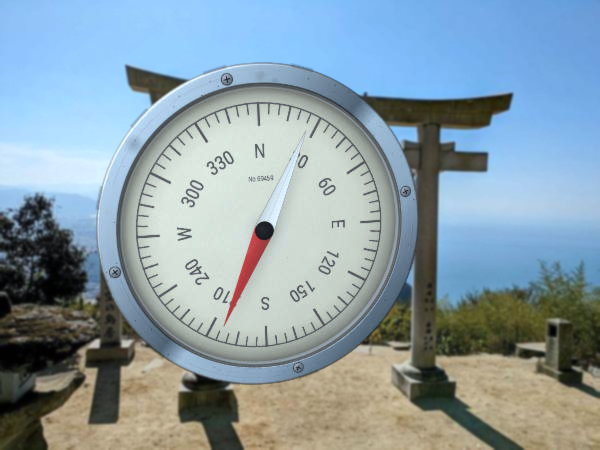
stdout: ° 205
